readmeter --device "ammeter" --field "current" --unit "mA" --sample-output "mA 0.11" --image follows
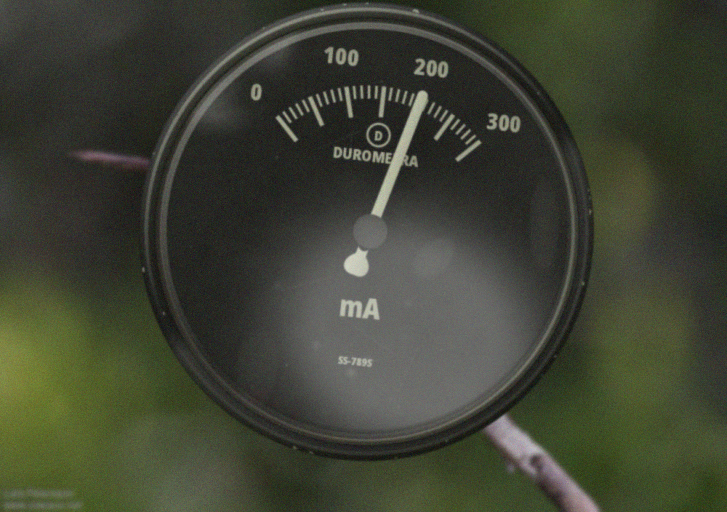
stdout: mA 200
